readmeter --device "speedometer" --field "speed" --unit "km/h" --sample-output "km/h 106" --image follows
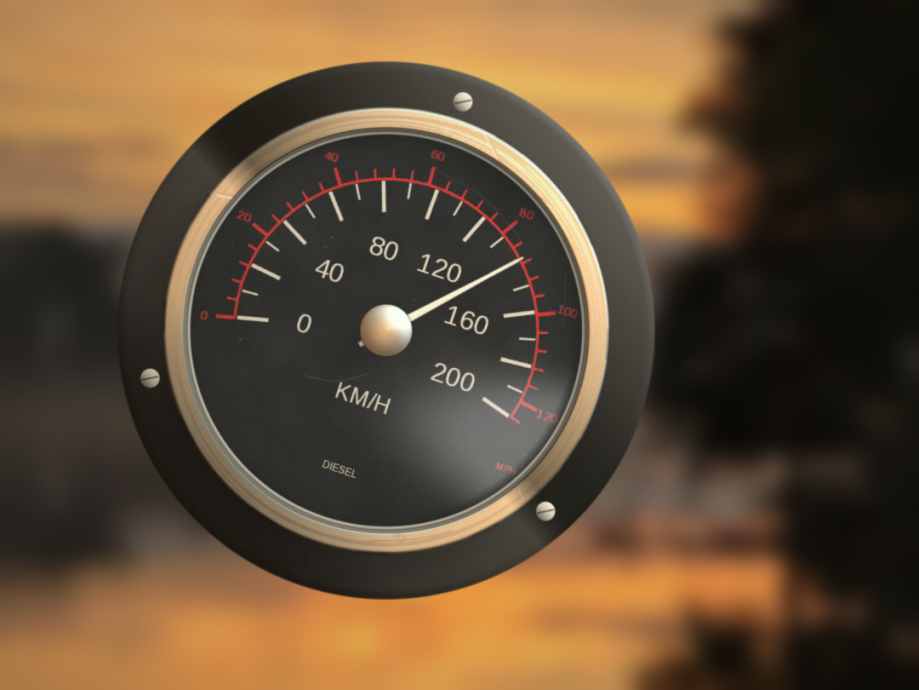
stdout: km/h 140
